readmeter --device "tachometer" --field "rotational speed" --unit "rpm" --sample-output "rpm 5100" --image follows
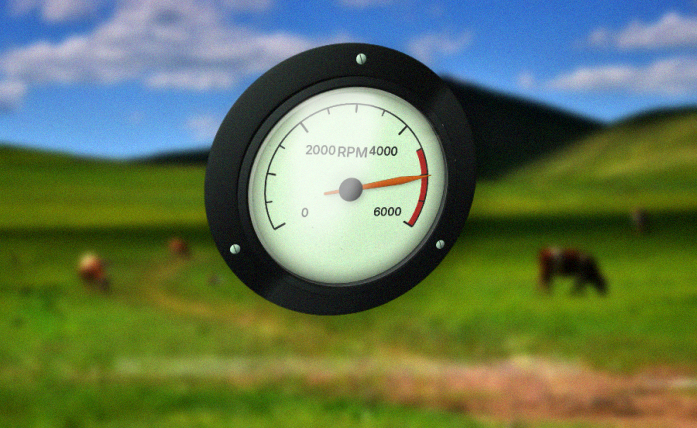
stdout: rpm 5000
